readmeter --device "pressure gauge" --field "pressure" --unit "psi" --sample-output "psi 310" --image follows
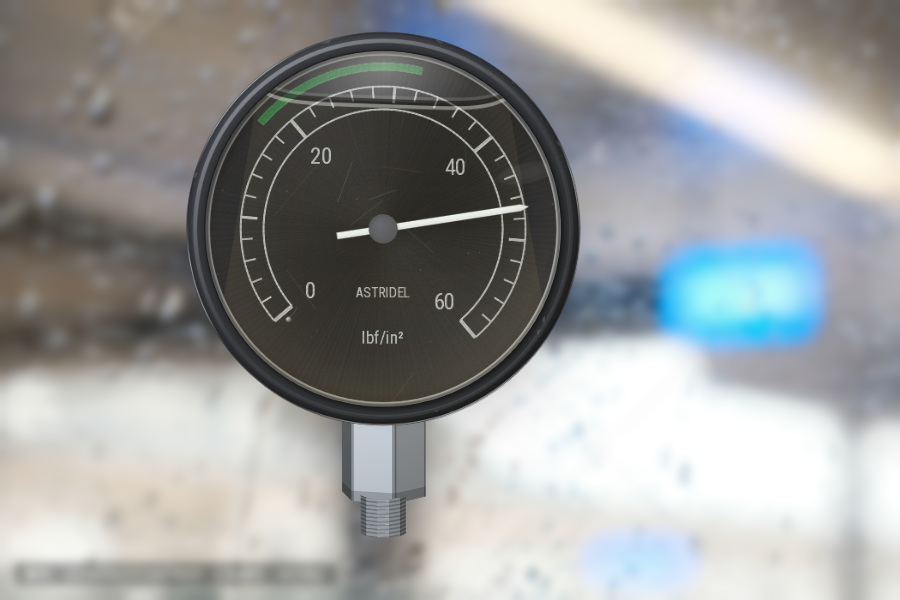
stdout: psi 47
